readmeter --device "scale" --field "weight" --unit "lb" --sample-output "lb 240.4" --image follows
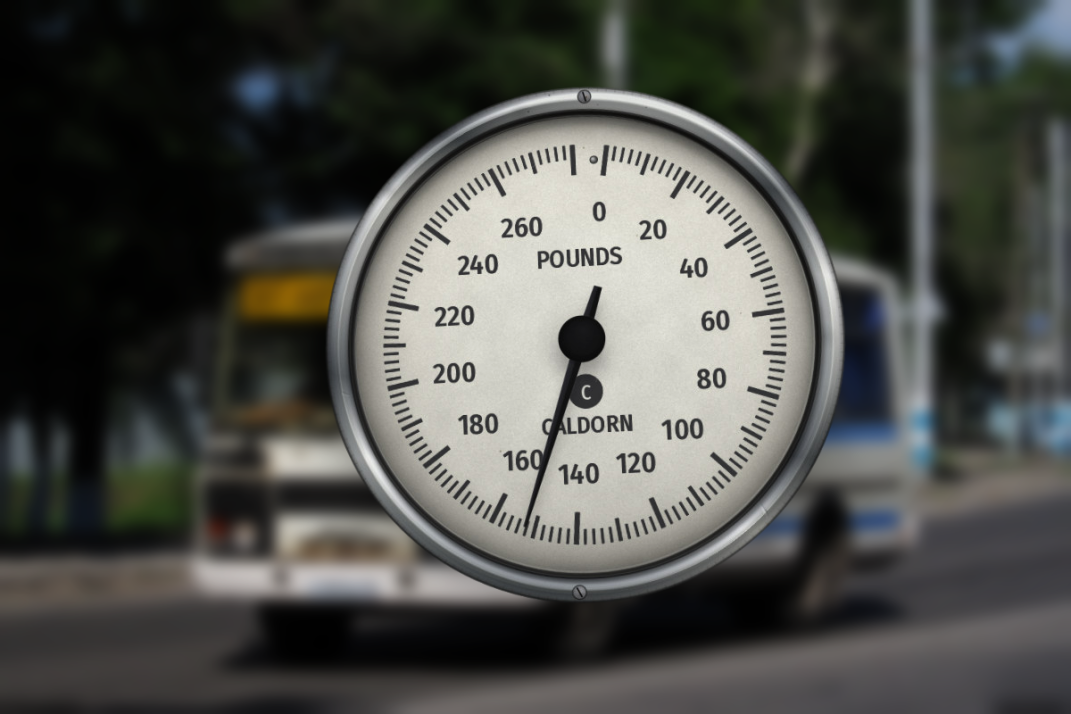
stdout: lb 152
